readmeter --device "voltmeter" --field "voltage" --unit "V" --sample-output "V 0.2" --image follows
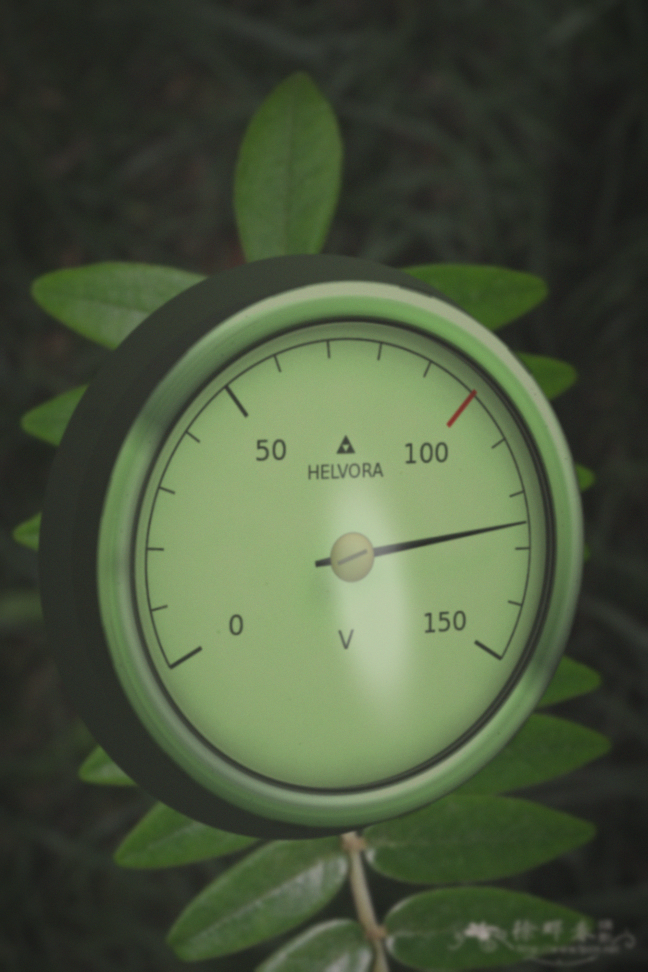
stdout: V 125
